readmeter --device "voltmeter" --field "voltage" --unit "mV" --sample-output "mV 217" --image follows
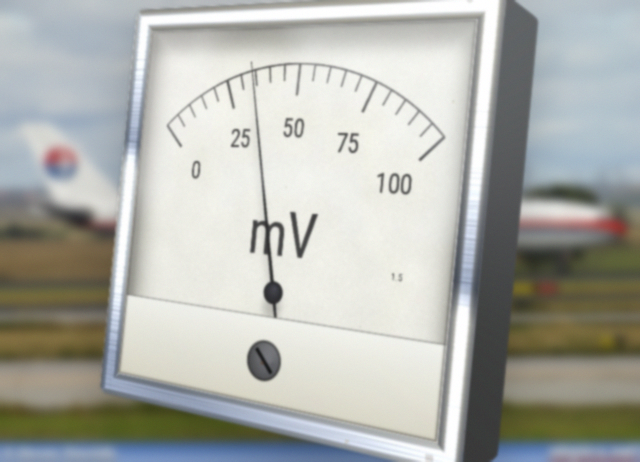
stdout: mV 35
